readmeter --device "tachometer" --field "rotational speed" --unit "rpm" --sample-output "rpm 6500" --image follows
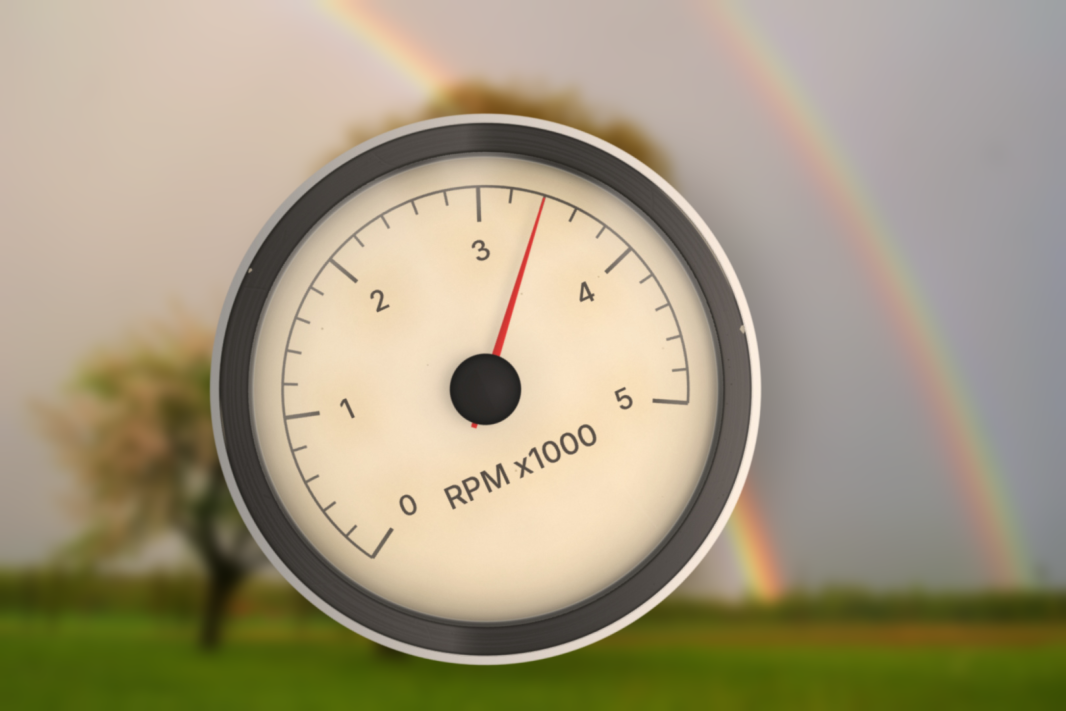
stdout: rpm 3400
